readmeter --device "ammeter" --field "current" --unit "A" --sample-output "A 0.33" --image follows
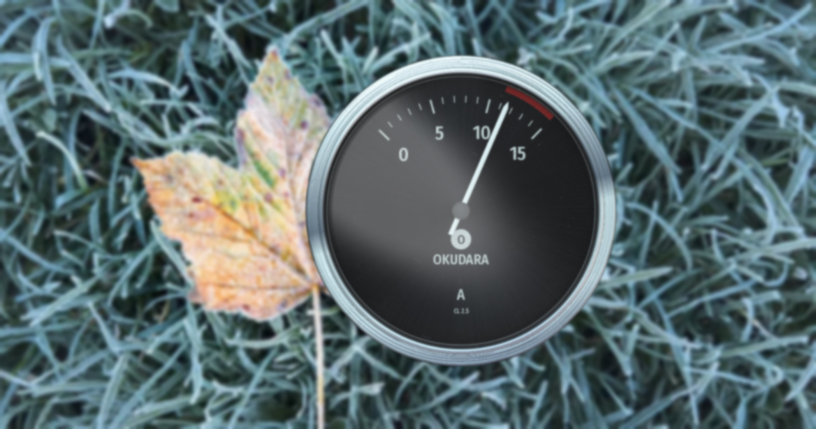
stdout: A 11.5
